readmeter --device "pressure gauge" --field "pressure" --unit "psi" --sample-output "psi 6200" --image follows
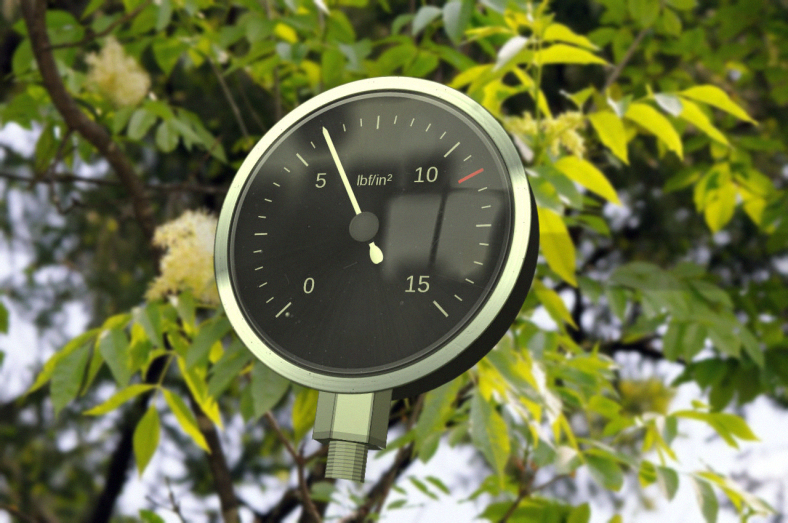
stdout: psi 6
